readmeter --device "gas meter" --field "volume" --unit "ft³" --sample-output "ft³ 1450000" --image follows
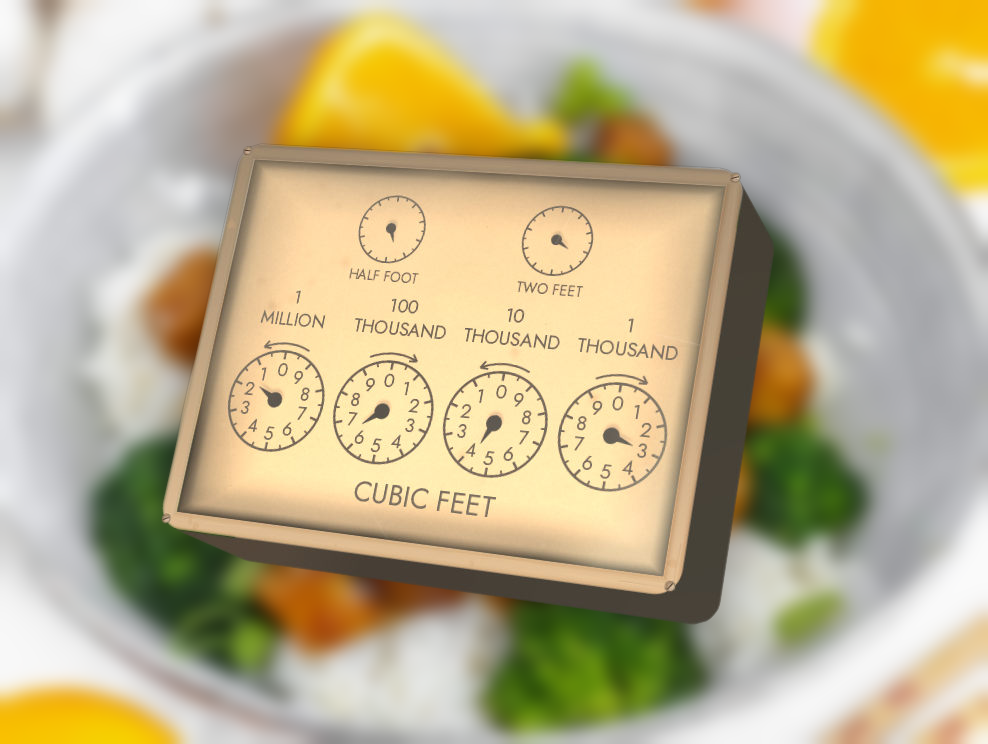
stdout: ft³ 164300
